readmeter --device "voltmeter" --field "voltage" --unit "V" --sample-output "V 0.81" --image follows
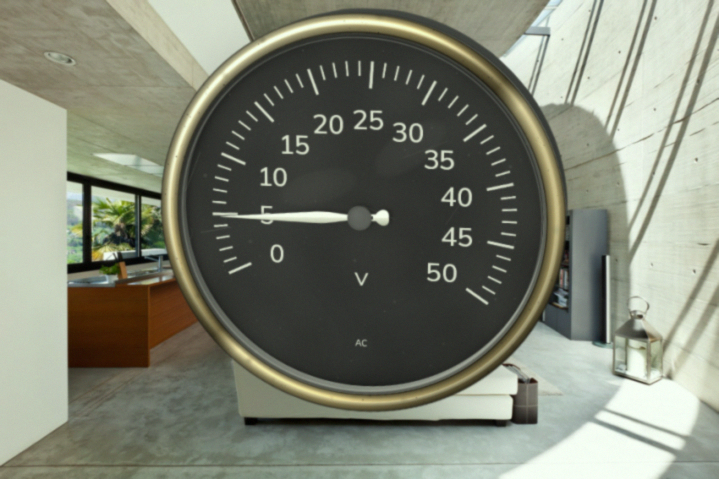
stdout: V 5
